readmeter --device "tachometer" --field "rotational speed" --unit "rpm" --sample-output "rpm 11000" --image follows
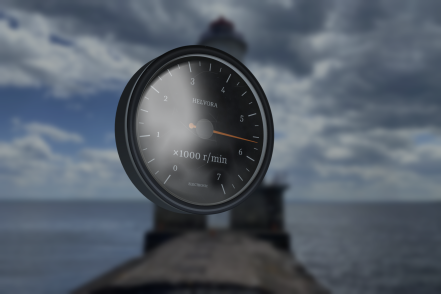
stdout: rpm 5625
